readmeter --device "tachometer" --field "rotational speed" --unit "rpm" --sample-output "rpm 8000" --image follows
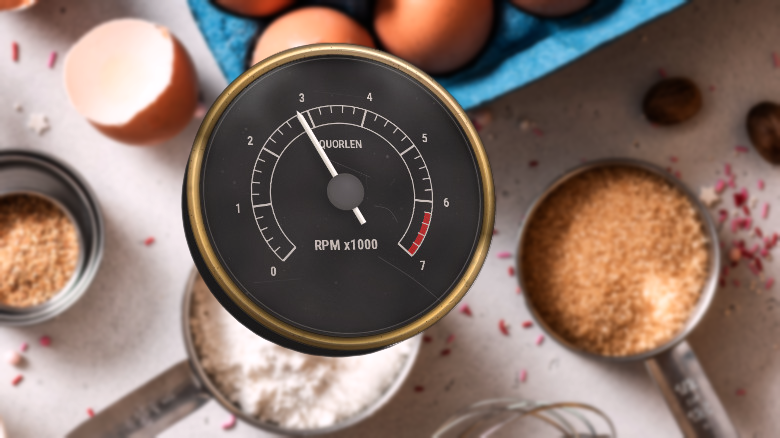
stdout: rpm 2800
